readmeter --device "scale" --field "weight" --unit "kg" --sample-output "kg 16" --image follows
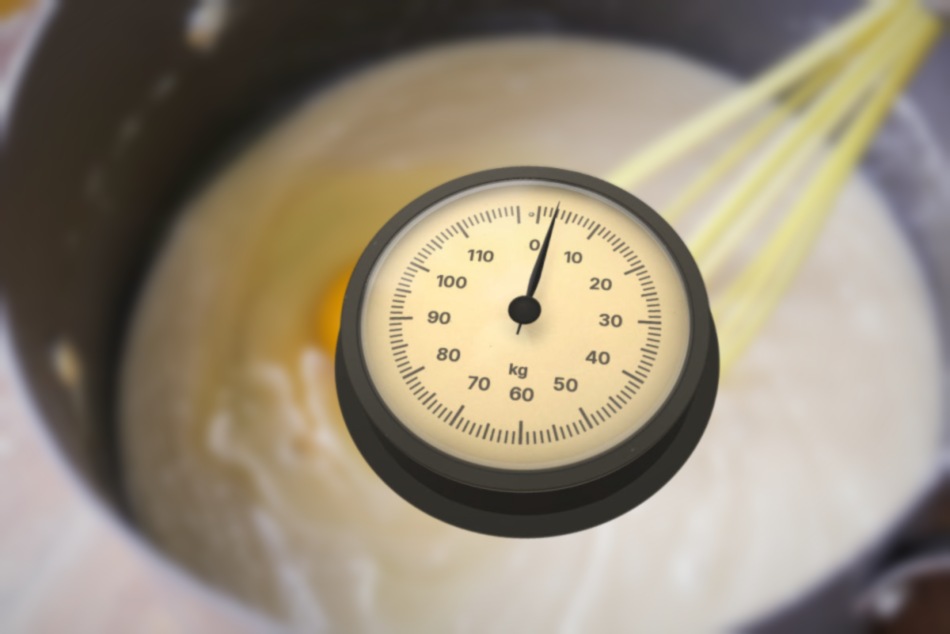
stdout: kg 3
